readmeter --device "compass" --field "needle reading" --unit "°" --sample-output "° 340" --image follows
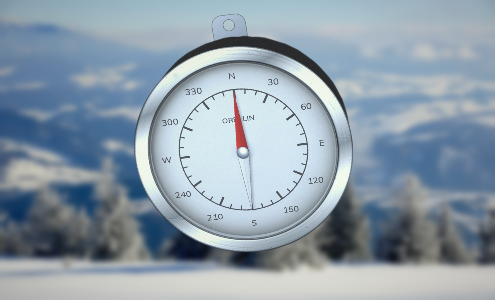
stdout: ° 0
